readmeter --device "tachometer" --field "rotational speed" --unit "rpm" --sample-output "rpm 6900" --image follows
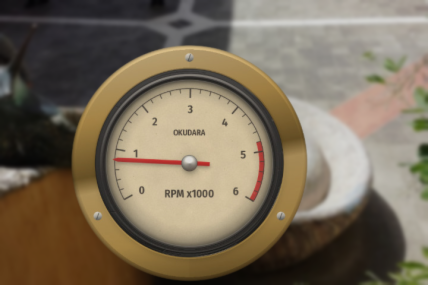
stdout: rpm 800
